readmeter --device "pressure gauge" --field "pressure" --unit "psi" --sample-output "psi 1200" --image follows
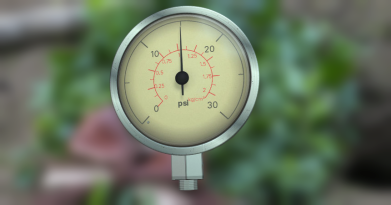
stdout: psi 15
